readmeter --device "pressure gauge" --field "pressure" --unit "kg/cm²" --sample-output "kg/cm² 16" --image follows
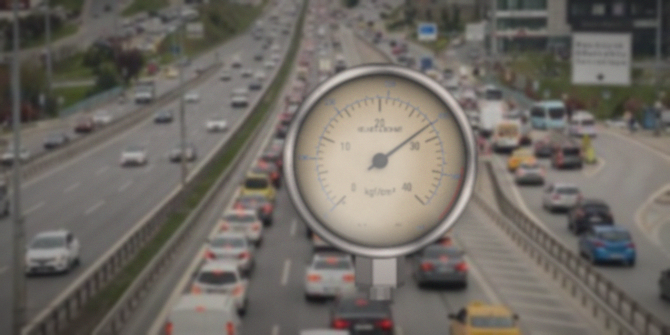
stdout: kg/cm² 28
